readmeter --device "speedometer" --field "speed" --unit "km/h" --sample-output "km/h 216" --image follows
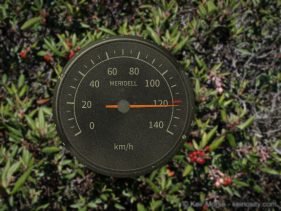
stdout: km/h 122.5
